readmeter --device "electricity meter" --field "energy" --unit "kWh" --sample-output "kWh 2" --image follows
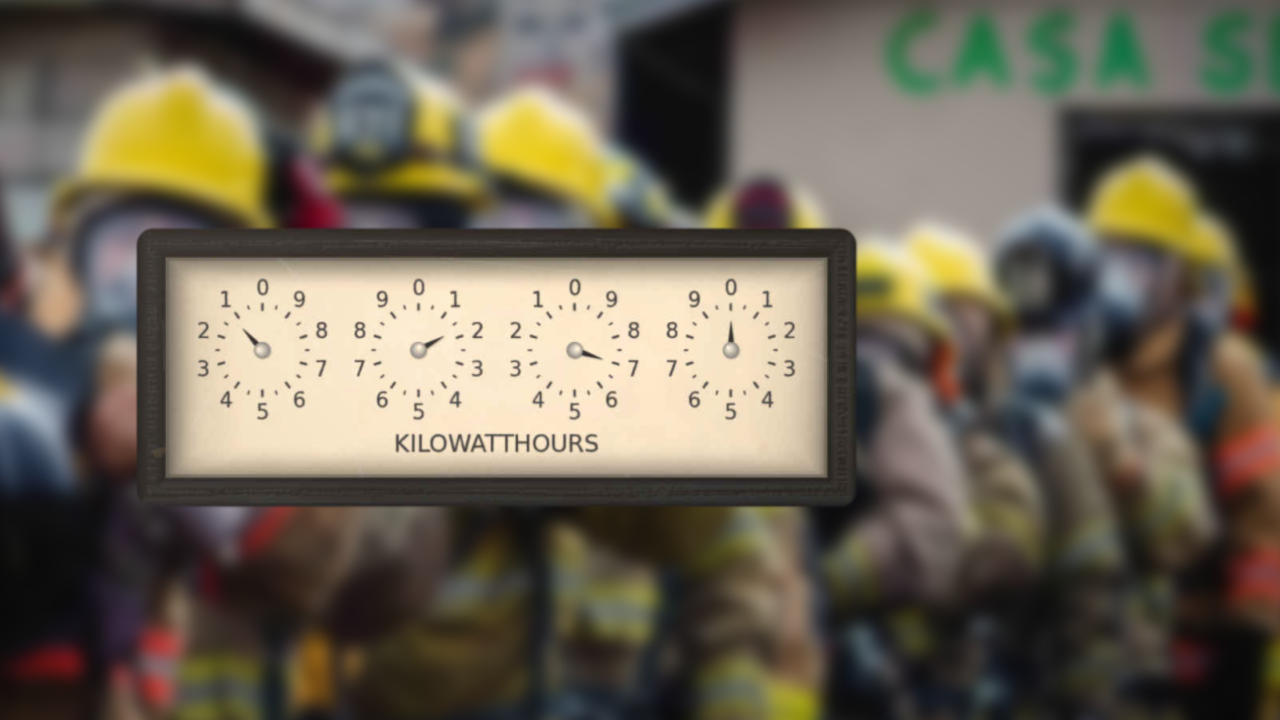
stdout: kWh 1170
